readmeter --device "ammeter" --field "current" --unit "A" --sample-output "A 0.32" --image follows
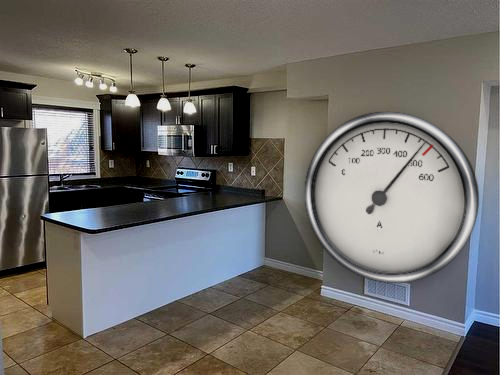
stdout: A 475
